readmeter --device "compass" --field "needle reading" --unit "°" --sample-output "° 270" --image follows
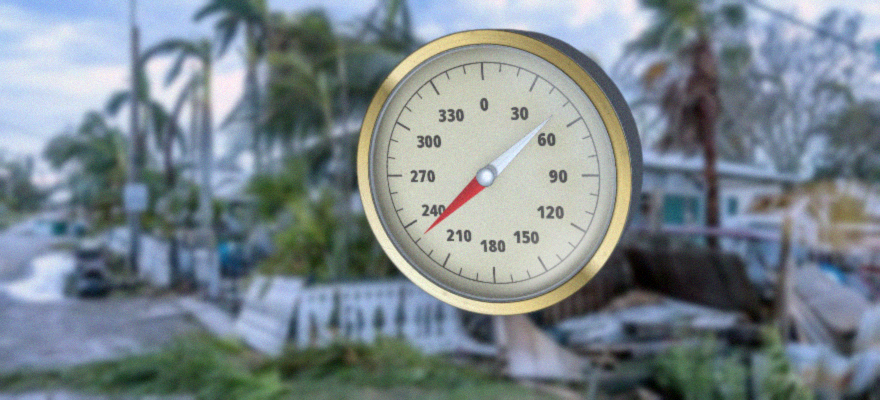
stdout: ° 230
